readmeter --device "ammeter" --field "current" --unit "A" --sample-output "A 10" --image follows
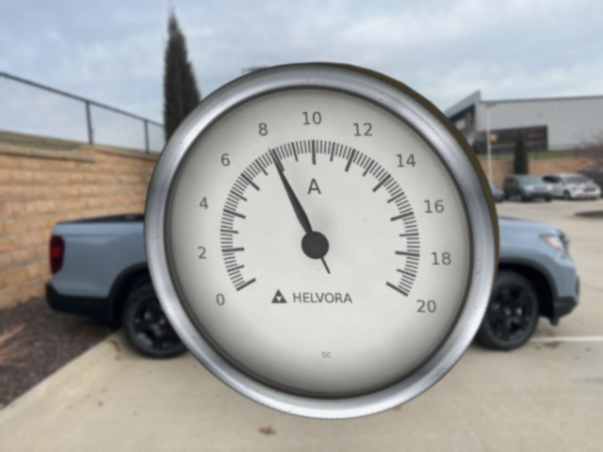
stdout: A 8
